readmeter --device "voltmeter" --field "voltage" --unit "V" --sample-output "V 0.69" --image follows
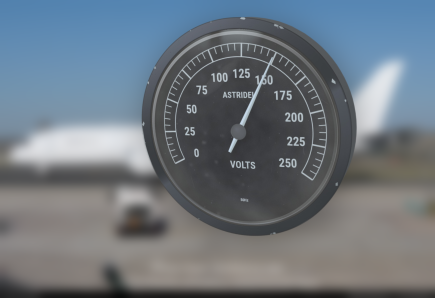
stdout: V 150
